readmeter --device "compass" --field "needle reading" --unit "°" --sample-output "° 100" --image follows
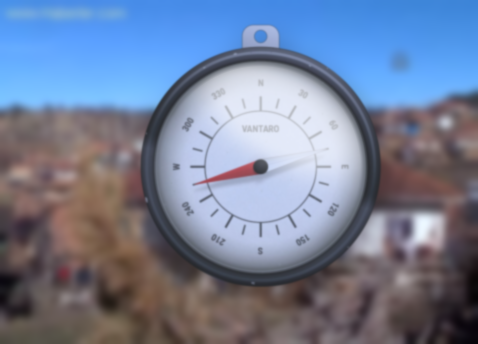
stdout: ° 255
